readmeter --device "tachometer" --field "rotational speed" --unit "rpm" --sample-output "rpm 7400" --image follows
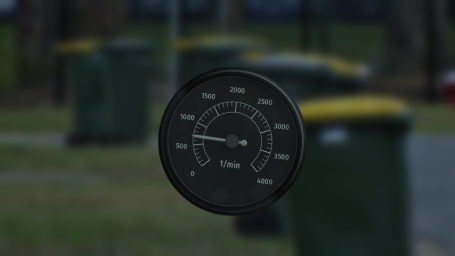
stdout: rpm 700
